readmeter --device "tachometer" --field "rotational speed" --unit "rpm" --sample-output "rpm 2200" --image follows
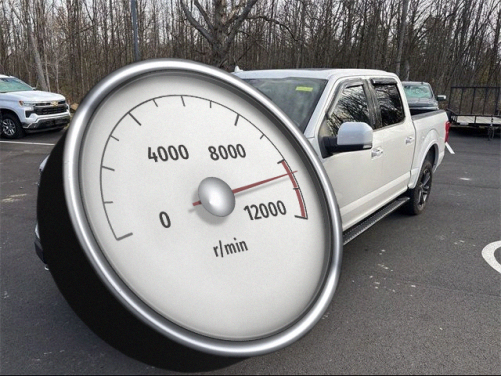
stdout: rpm 10500
